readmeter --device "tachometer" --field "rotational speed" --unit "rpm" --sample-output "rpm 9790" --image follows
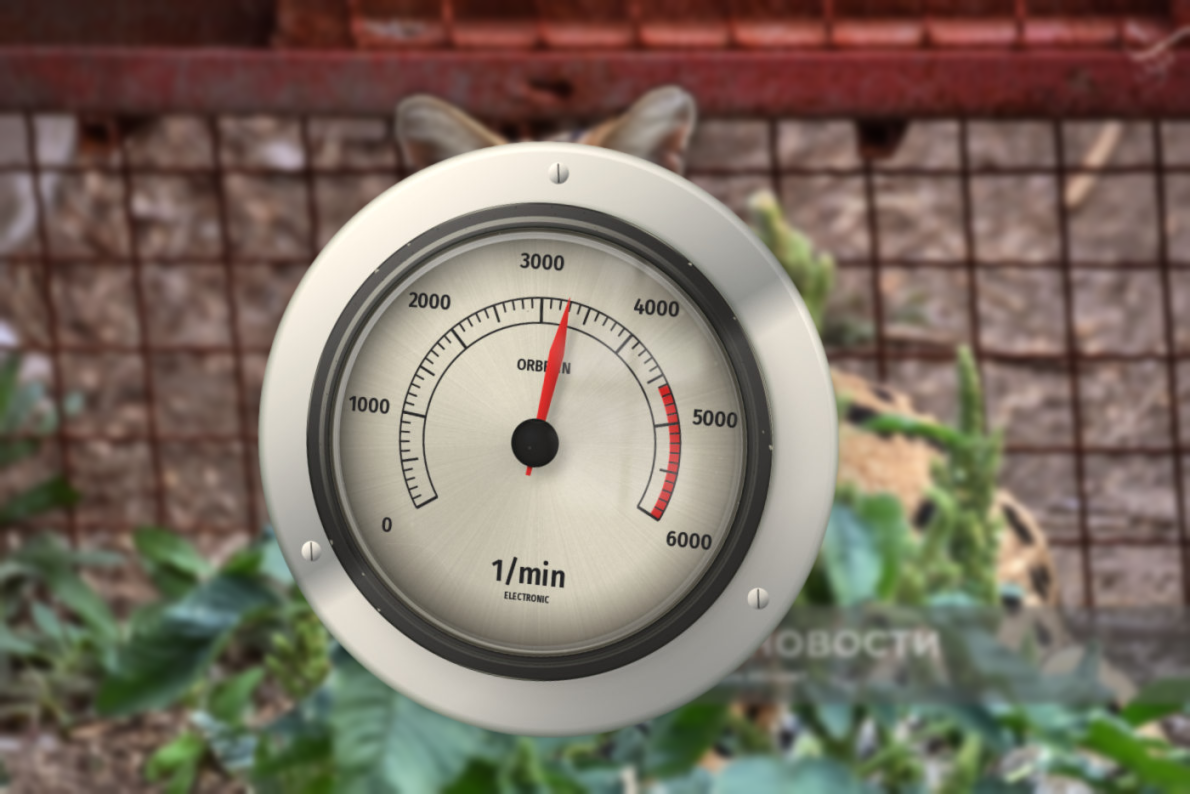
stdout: rpm 3300
